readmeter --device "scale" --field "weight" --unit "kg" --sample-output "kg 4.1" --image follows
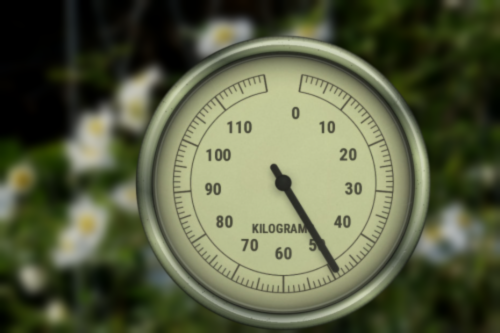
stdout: kg 49
